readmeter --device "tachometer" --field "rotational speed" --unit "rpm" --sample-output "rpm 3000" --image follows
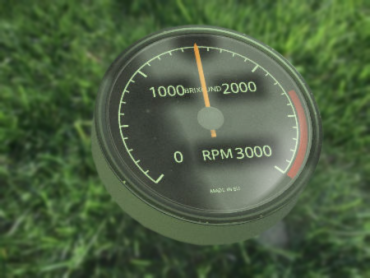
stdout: rpm 1500
